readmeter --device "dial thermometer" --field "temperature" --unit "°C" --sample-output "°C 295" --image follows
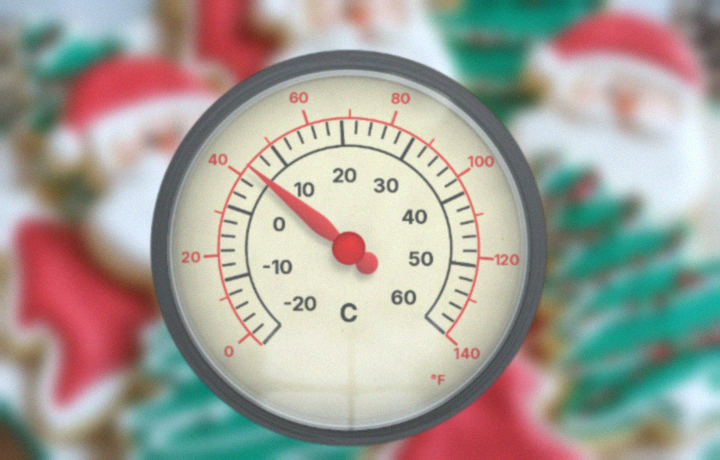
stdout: °C 6
